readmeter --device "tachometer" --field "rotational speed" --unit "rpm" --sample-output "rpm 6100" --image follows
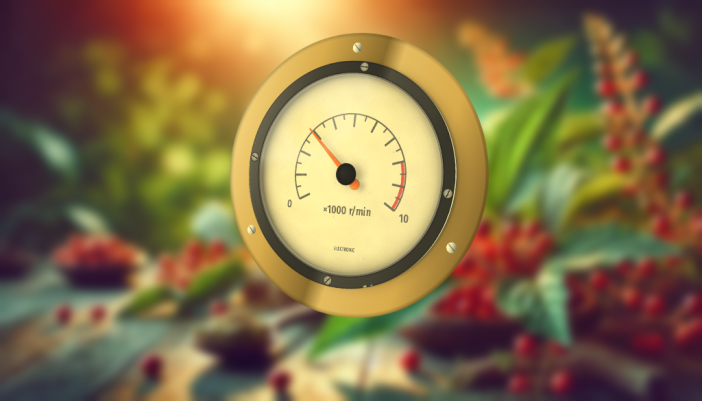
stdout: rpm 3000
